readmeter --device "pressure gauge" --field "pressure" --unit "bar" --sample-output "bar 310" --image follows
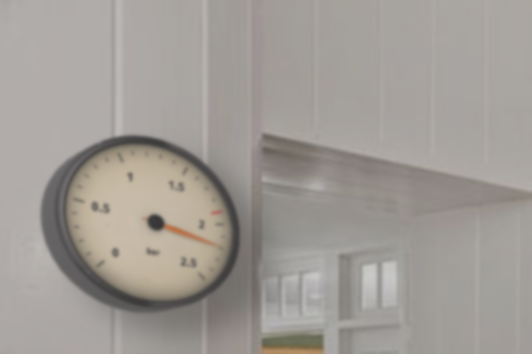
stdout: bar 2.2
